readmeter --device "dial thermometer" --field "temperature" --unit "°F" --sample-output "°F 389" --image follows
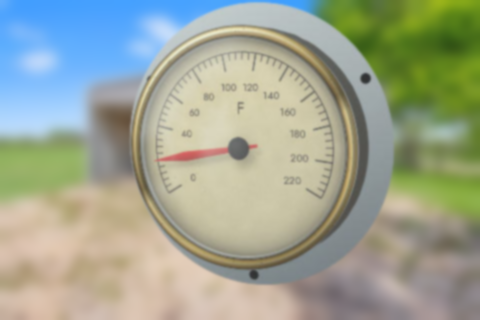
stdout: °F 20
